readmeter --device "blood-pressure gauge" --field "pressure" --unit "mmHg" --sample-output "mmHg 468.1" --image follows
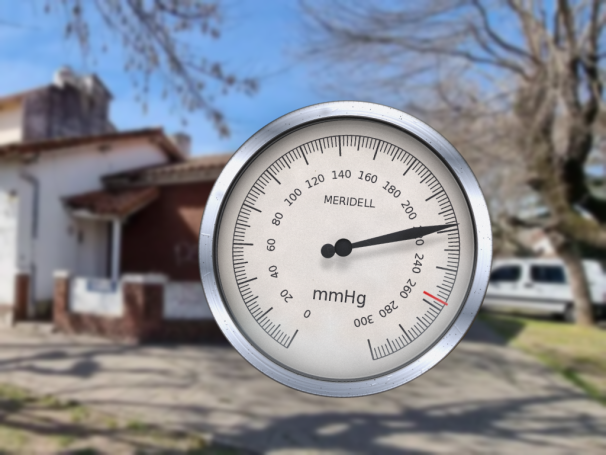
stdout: mmHg 218
